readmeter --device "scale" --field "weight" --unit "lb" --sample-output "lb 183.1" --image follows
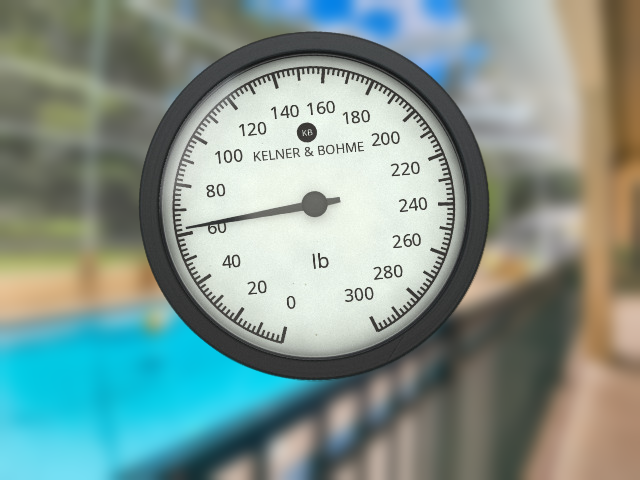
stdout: lb 62
